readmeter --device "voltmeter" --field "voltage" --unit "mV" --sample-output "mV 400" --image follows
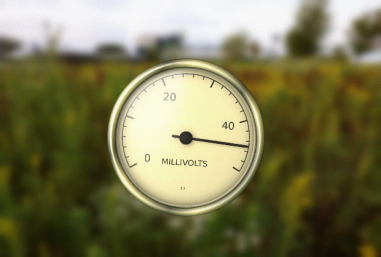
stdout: mV 45
